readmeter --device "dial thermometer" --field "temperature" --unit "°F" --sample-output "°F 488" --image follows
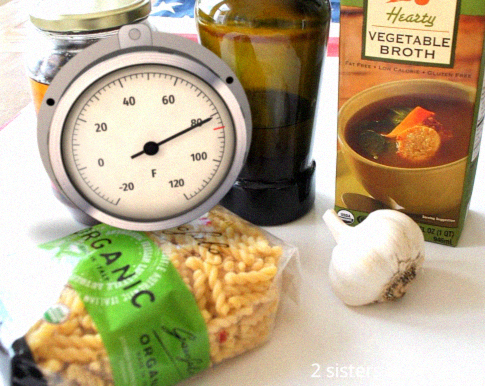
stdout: °F 80
